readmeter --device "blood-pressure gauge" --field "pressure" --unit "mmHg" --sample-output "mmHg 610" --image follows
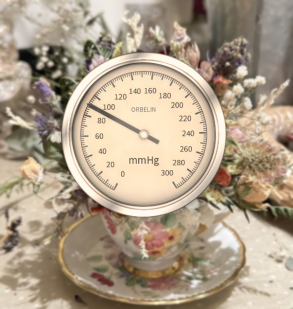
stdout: mmHg 90
